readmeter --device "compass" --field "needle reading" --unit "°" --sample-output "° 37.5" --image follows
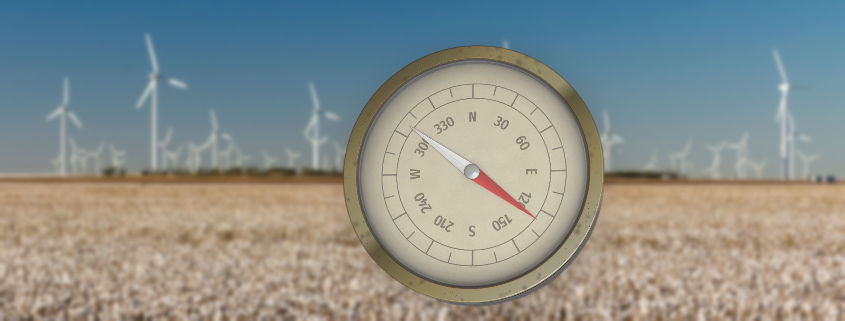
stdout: ° 127.5
